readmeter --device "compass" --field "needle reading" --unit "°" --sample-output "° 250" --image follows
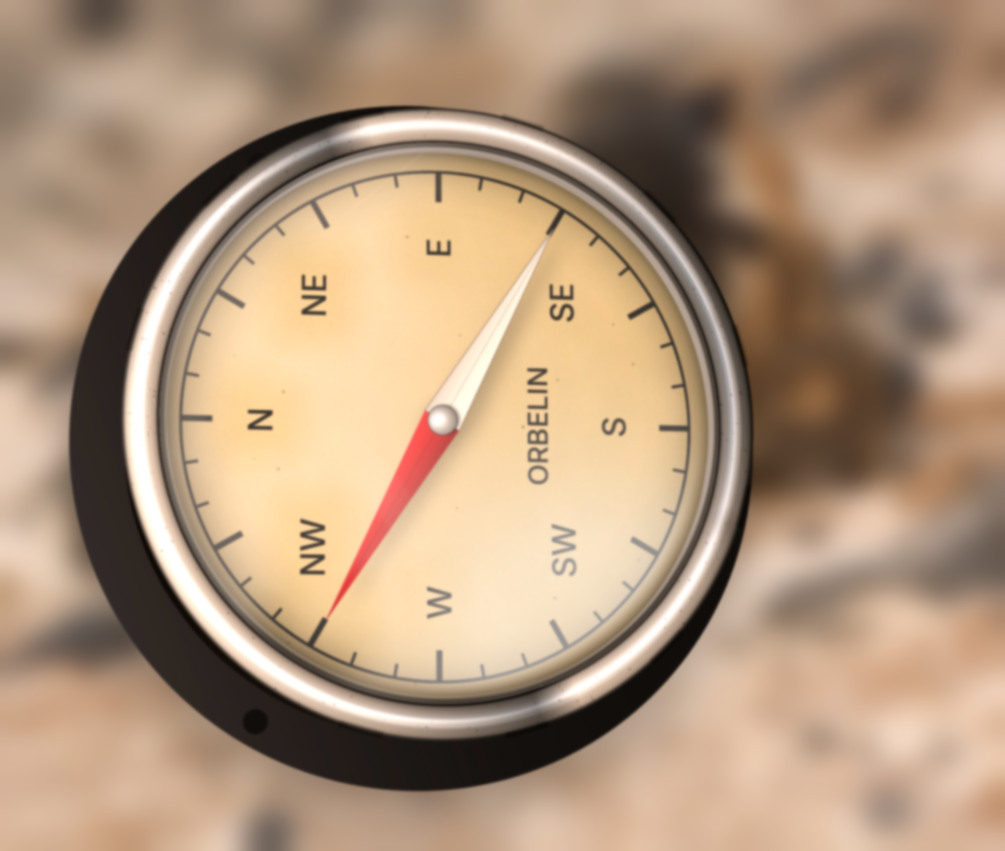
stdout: ° 300
